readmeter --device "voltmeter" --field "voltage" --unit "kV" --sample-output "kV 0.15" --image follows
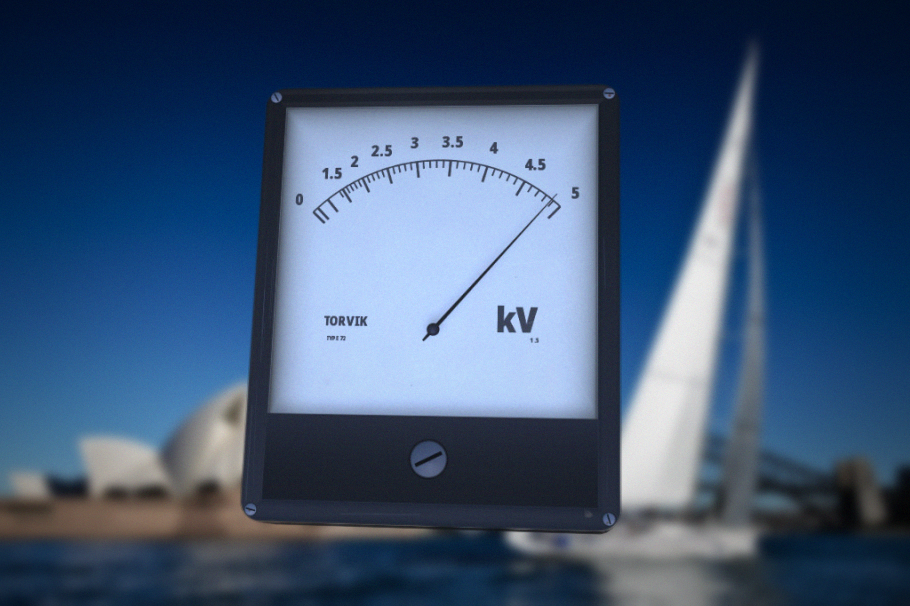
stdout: kV 4.9
